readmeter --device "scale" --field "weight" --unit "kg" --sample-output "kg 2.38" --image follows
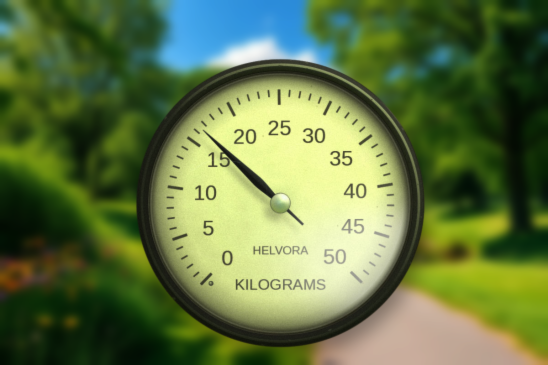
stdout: kg 16.5
